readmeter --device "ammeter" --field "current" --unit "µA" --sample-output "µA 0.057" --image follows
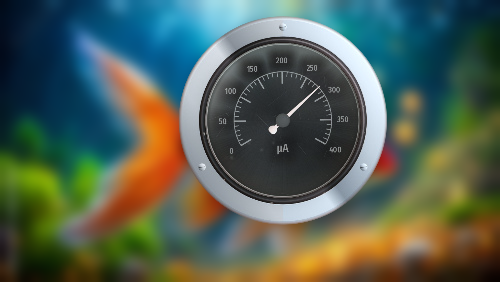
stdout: µA 280
